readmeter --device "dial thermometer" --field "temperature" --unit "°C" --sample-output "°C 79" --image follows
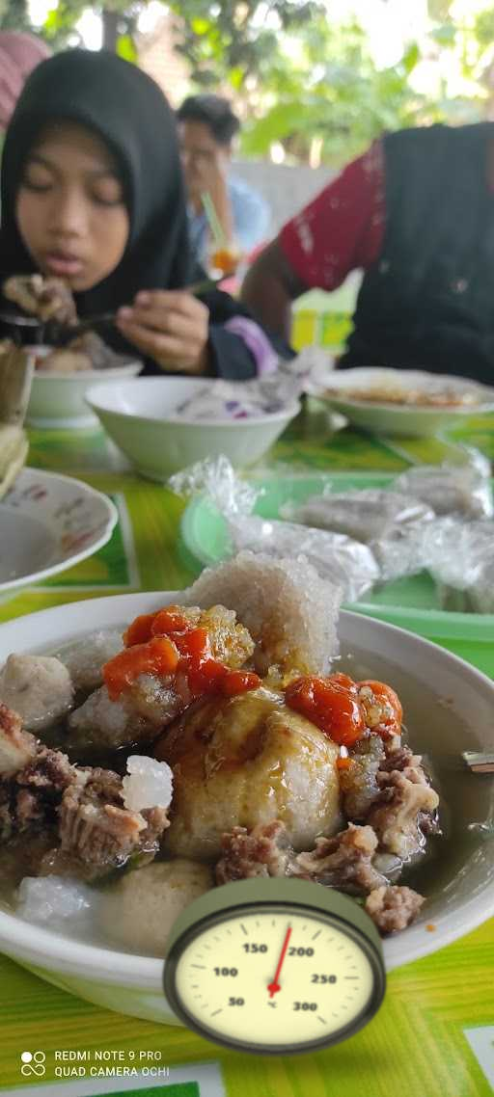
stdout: °C 180
